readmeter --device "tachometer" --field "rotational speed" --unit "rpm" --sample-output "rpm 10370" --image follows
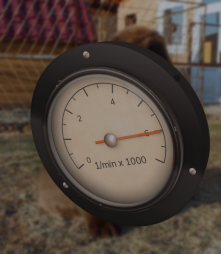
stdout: rpm 6000
